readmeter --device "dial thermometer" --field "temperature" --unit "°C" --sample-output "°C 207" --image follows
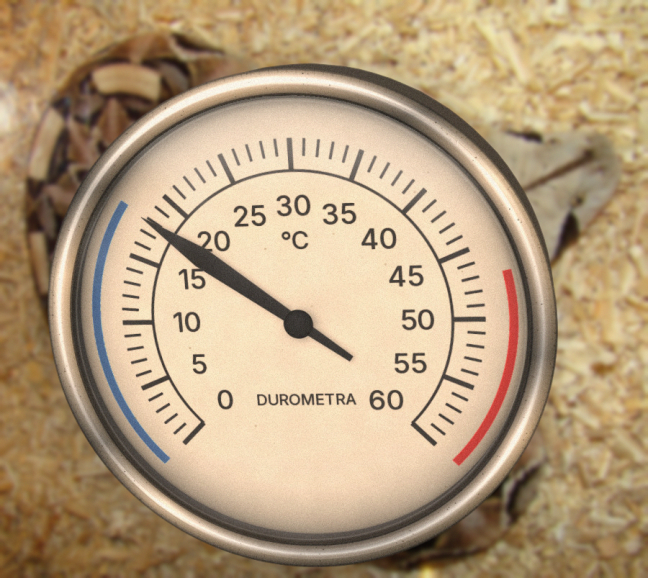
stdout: °C 18
